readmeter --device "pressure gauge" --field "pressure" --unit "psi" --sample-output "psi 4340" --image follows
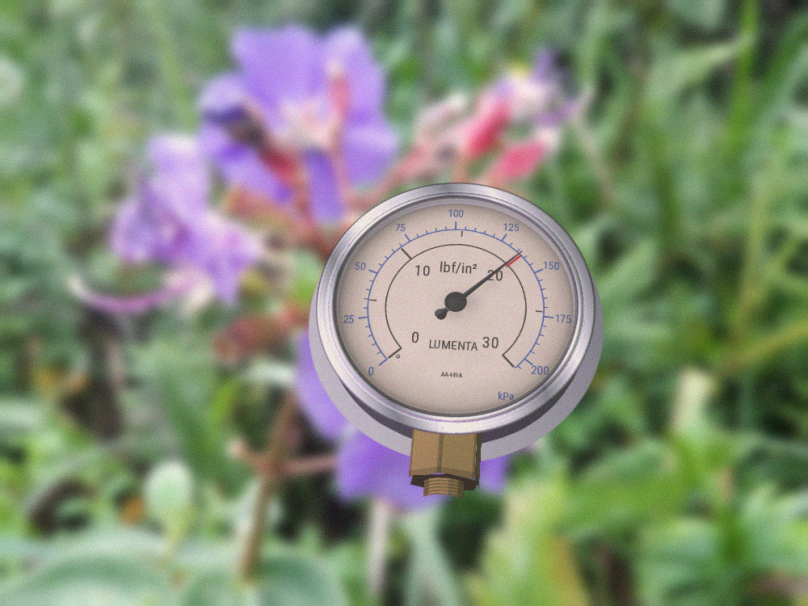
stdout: psi 20
